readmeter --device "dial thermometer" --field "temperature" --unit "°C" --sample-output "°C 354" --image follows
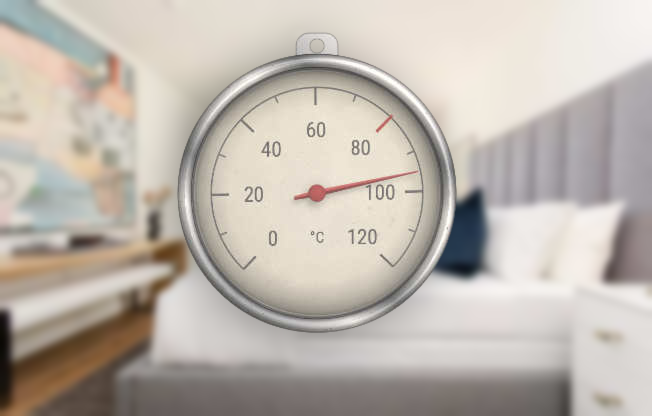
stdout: °C 95
